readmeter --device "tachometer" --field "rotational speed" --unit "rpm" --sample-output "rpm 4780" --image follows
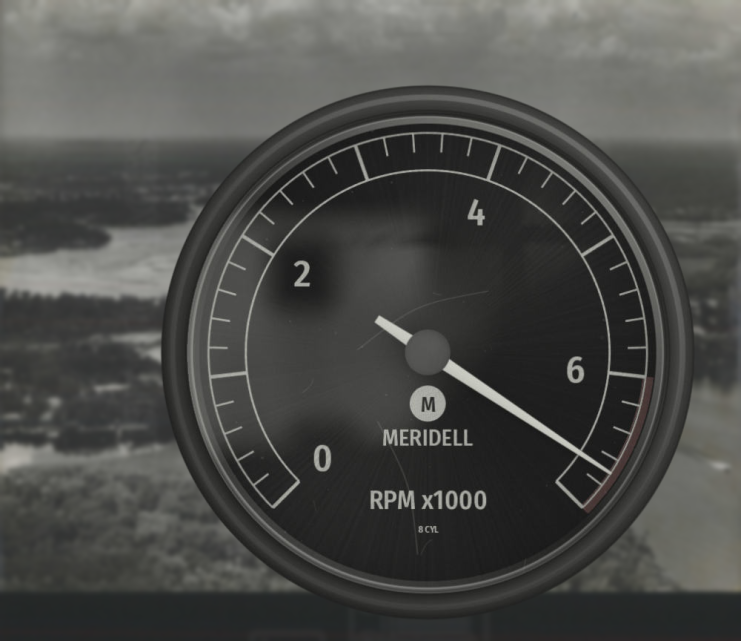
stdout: rpm 6700
